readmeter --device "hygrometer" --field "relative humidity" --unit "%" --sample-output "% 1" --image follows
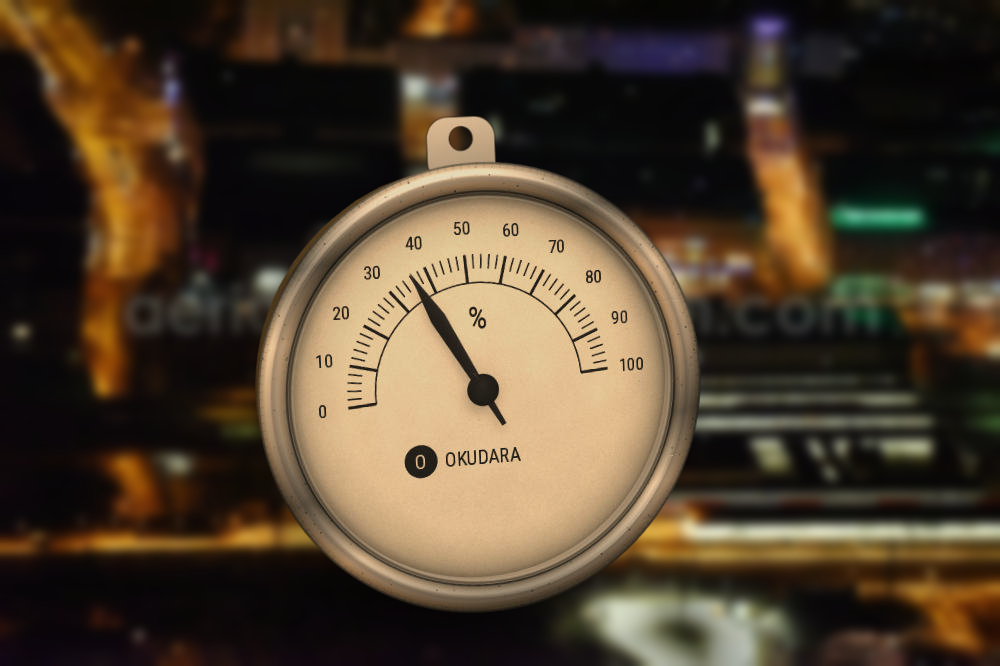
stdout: % 36
